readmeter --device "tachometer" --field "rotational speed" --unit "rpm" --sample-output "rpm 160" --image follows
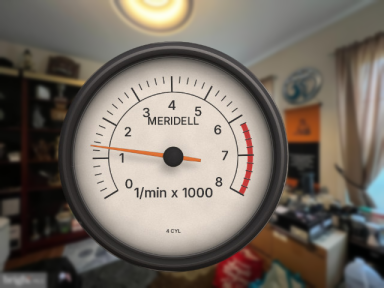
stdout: rpm 1300
